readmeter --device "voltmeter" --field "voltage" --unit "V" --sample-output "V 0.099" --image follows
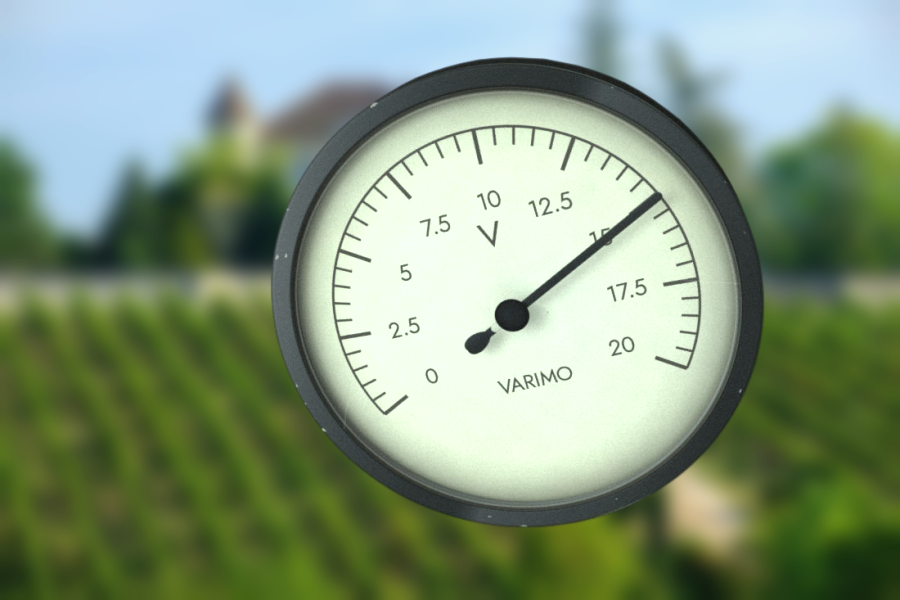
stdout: V 15
